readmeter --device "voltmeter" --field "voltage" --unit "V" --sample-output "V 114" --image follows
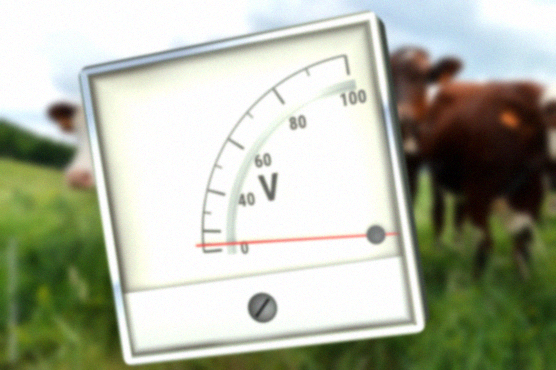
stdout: V 10
